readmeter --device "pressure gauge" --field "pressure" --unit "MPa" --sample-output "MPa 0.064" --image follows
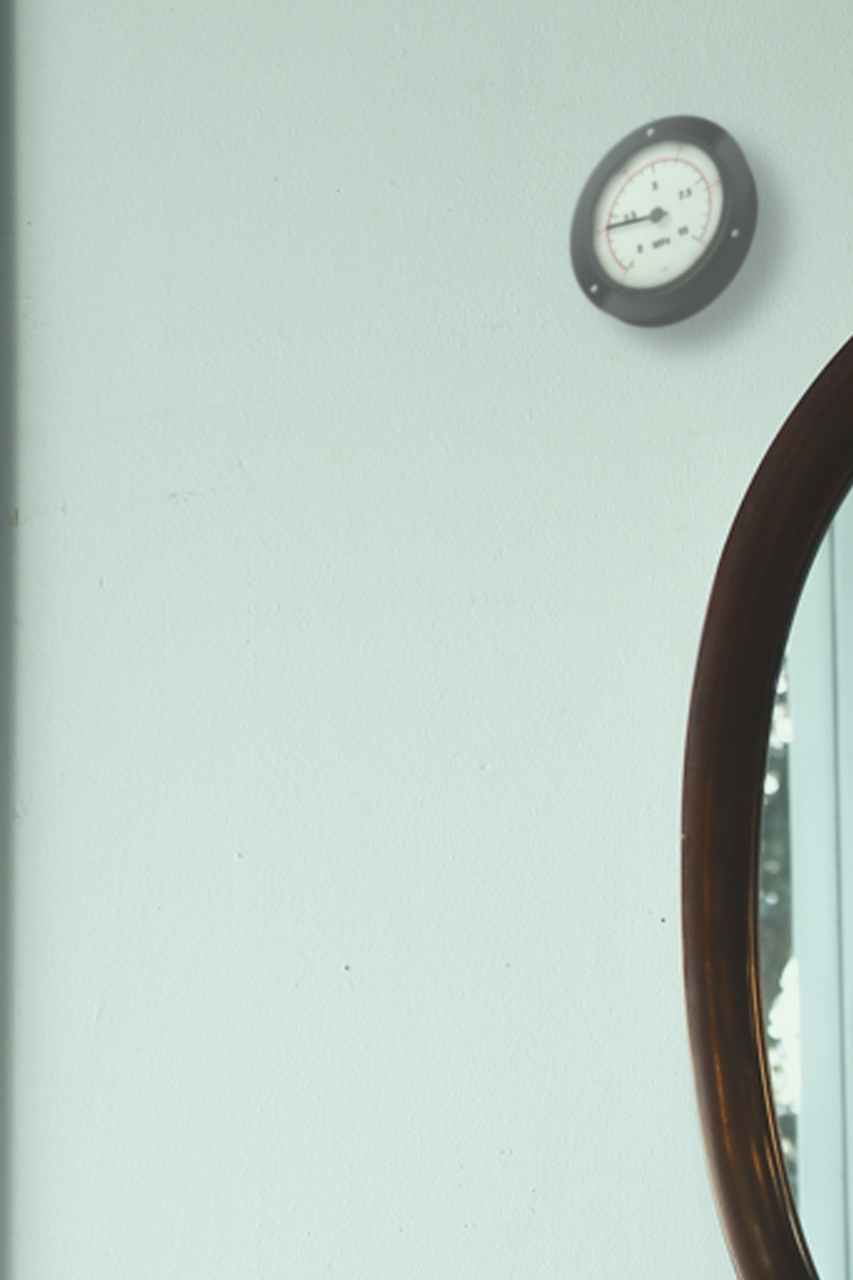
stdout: MPa 2
